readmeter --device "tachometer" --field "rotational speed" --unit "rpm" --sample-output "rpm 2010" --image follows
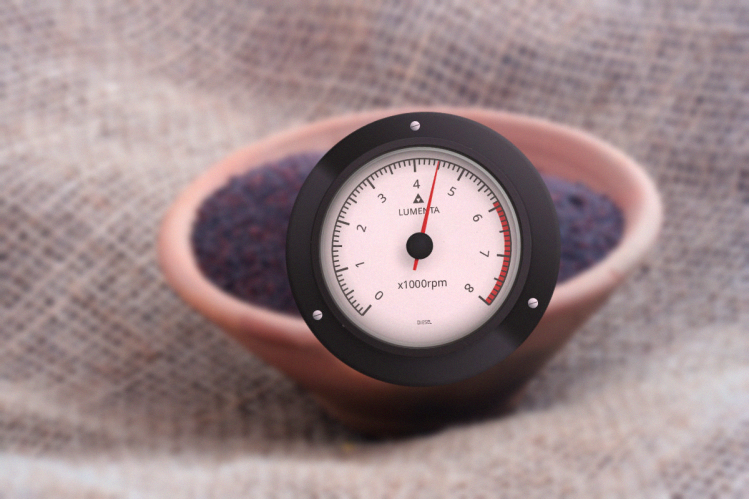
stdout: rpm 4500
